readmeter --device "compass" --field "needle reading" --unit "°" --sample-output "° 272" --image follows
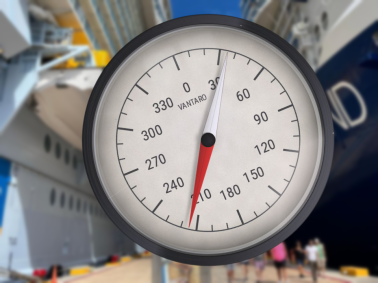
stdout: ° 215
